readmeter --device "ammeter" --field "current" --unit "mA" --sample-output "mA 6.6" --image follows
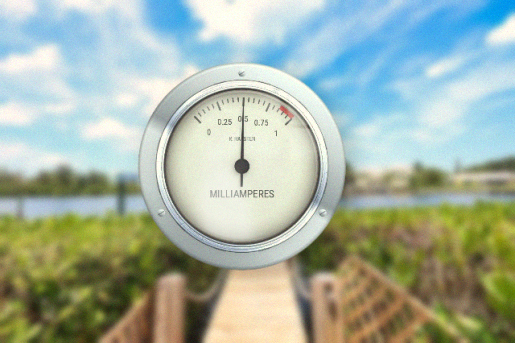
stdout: mA 0.5
